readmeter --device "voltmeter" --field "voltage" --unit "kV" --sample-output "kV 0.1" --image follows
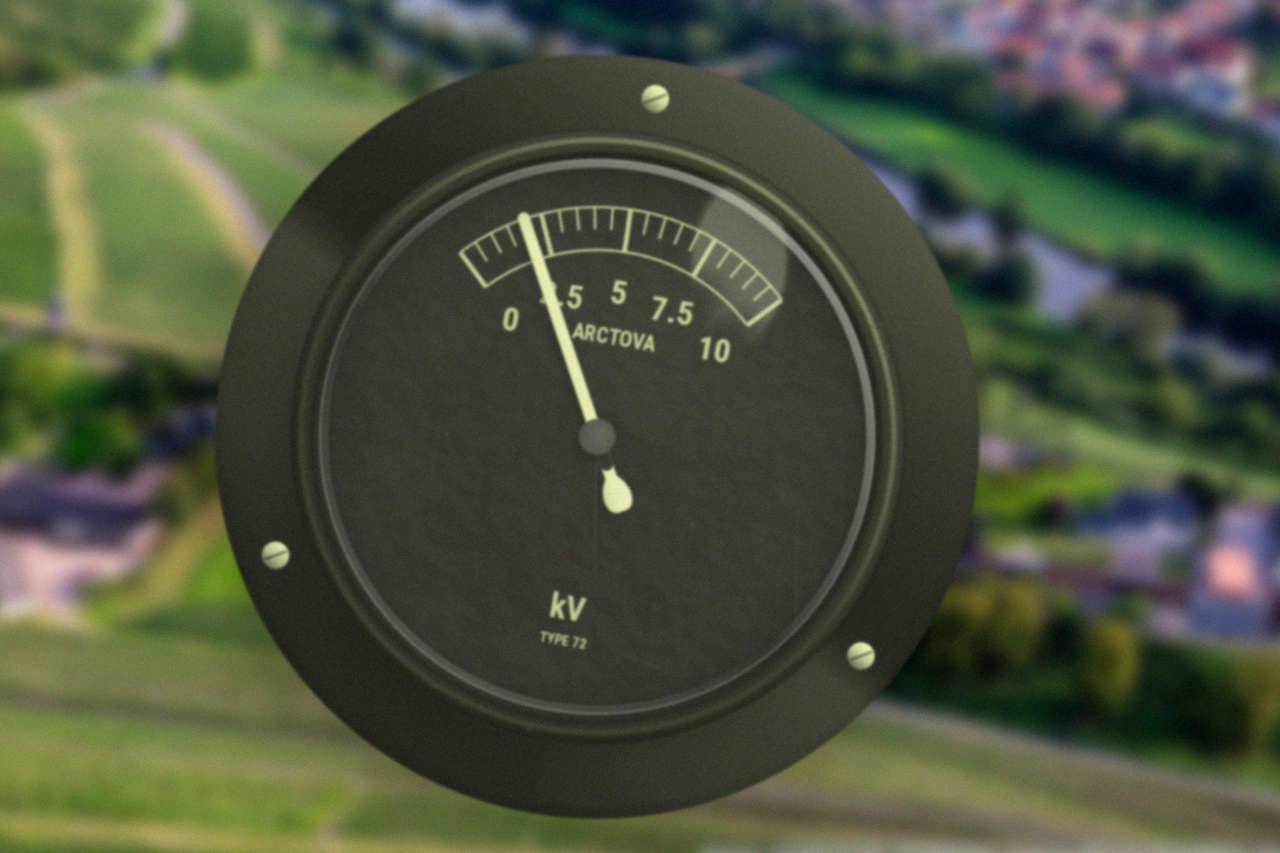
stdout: kV 2
